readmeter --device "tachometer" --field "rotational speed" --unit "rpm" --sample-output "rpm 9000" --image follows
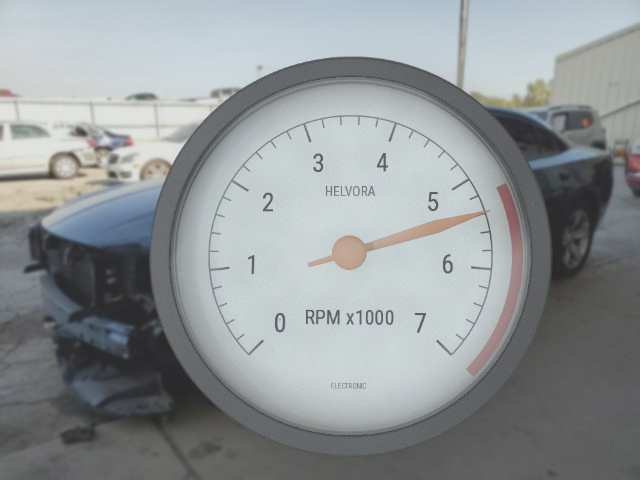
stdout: rpm 5400
